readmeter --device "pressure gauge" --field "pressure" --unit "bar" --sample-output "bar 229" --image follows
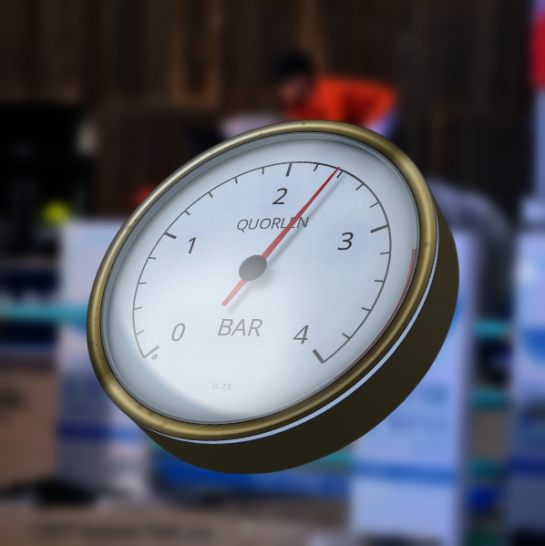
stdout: bar 2.4
